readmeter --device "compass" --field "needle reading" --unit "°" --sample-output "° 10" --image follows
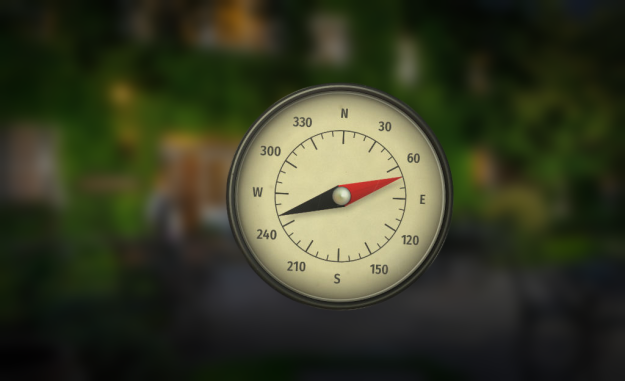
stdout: ° 70
